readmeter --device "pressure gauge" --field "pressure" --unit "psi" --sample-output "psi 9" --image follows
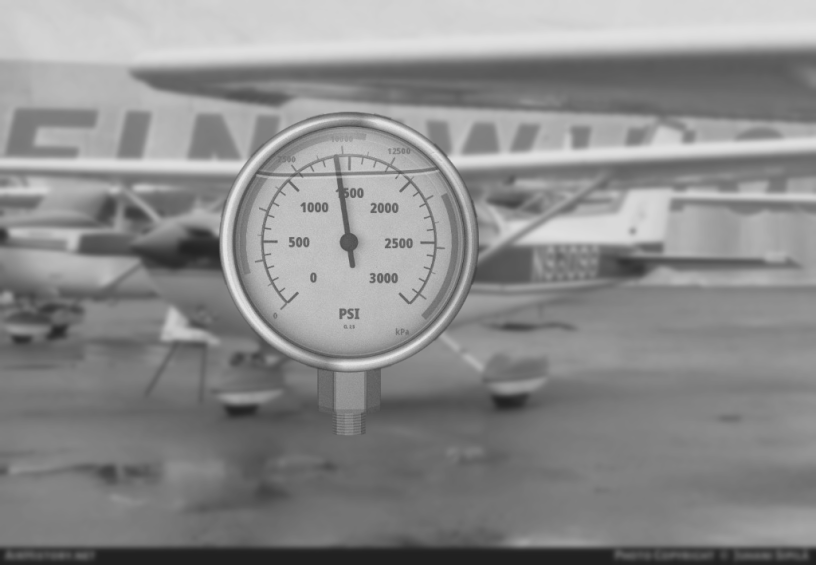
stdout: psi 1400
